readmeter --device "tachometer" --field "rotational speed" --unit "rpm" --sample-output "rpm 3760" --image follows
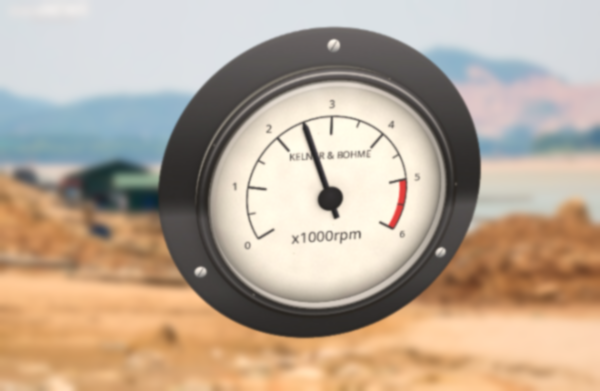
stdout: rpm 2500
